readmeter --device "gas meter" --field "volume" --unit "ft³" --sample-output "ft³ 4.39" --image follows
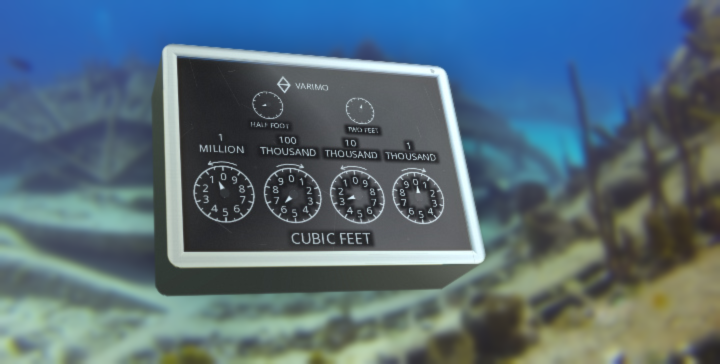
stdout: ft³ 63000
